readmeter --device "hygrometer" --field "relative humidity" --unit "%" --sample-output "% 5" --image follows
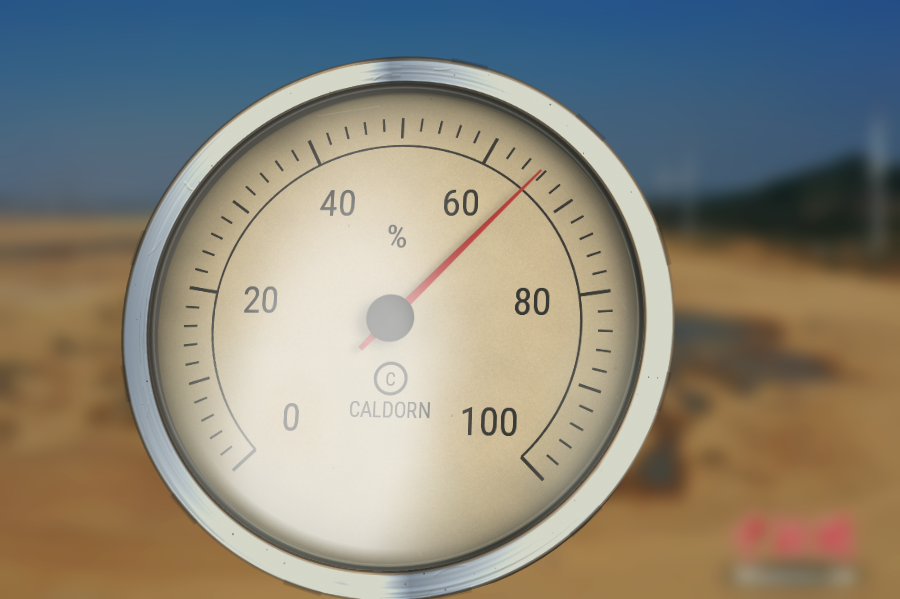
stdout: % 66
